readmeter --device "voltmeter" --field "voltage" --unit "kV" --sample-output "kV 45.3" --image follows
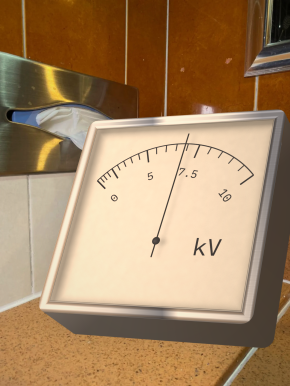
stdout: kV 7
